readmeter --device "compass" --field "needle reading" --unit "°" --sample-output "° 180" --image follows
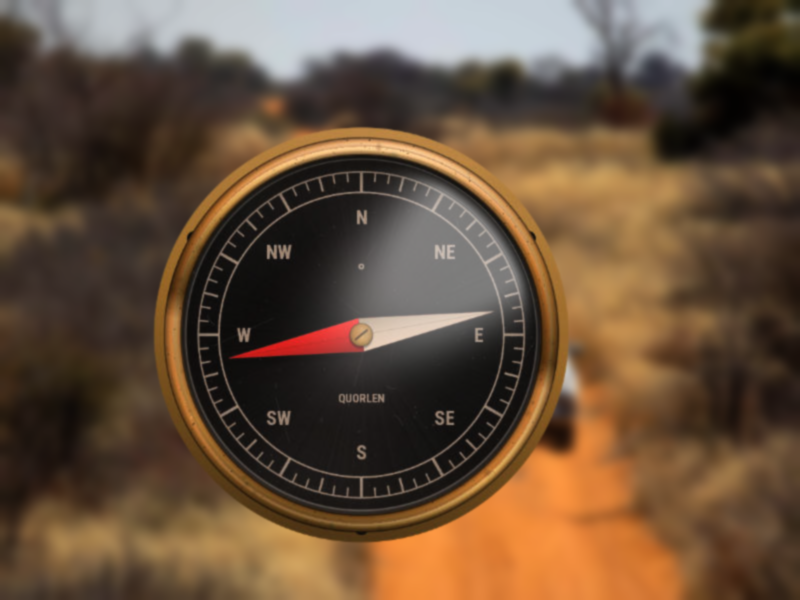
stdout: ° 260
